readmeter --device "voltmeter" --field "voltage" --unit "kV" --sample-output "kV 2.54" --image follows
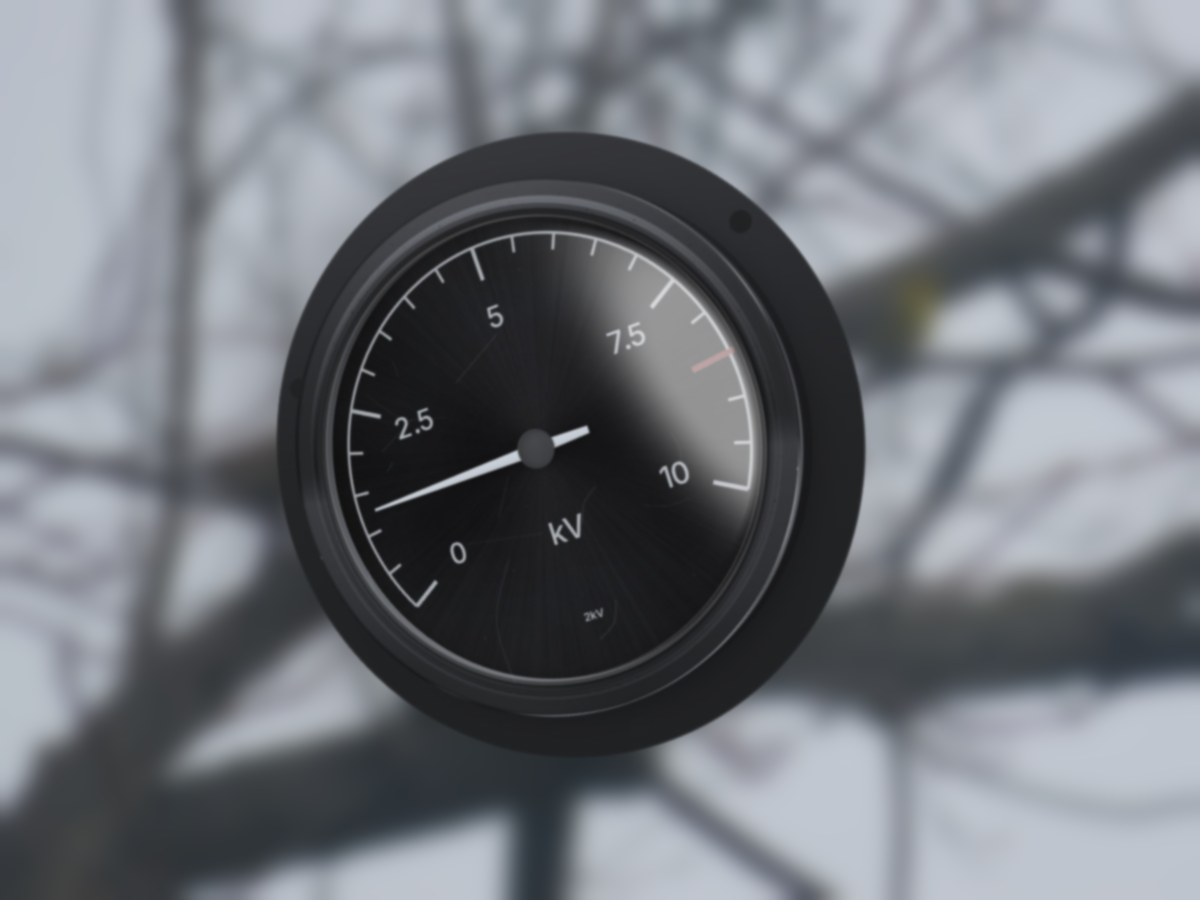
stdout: kV 1.25
